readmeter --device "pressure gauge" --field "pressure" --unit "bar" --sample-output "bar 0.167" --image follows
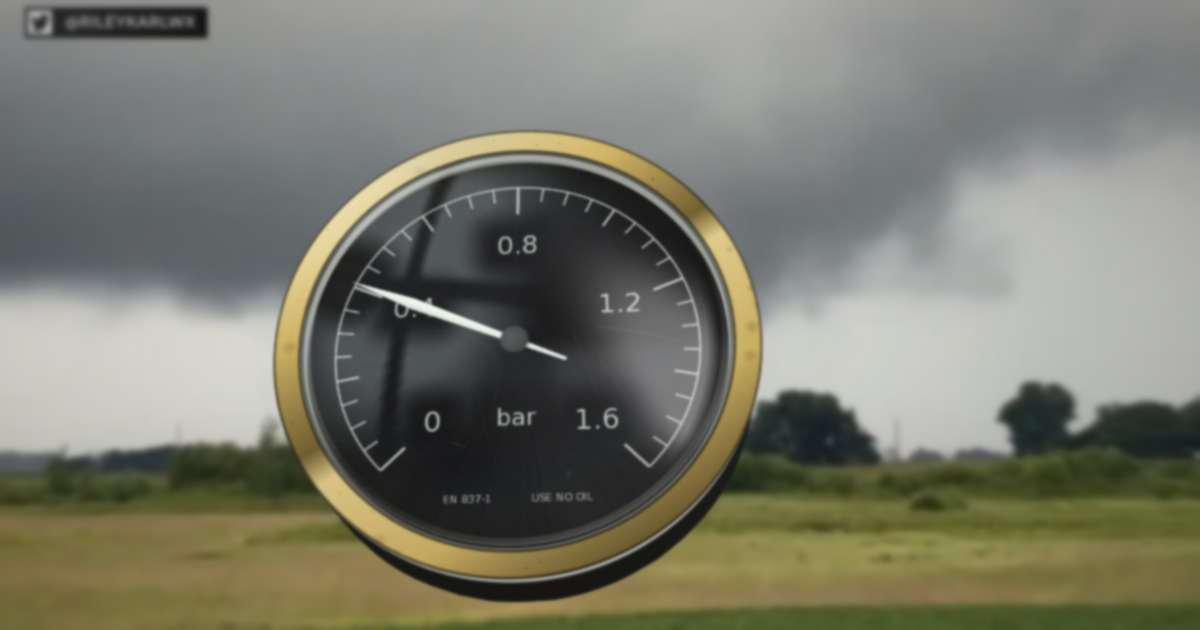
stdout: bar 0.4
